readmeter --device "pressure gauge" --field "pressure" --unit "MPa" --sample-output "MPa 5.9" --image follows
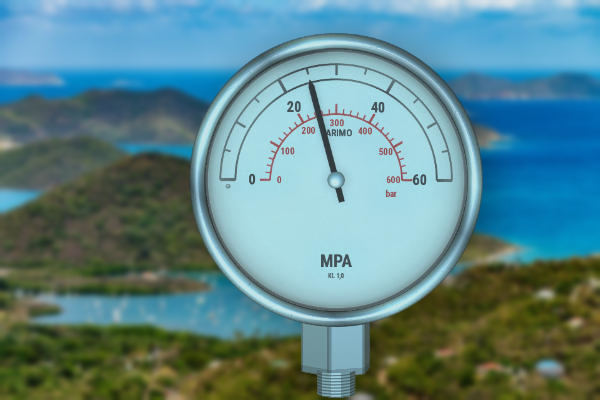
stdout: MPa 25
